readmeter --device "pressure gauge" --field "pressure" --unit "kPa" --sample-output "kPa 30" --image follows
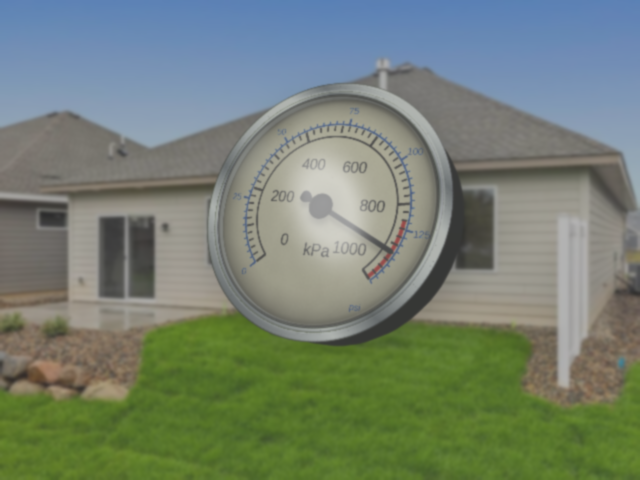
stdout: kPa 920
